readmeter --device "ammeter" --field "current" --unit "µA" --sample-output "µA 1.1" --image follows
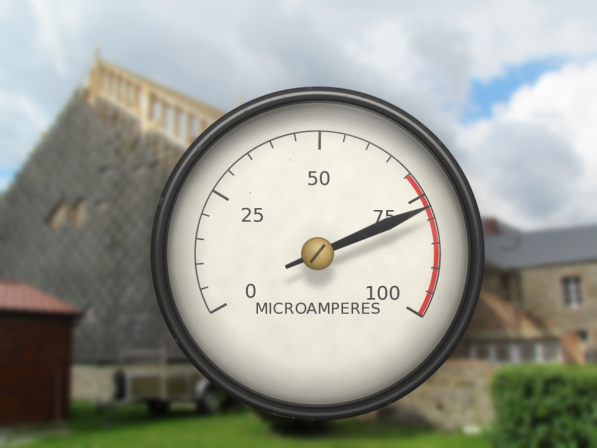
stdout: µA 77.5
